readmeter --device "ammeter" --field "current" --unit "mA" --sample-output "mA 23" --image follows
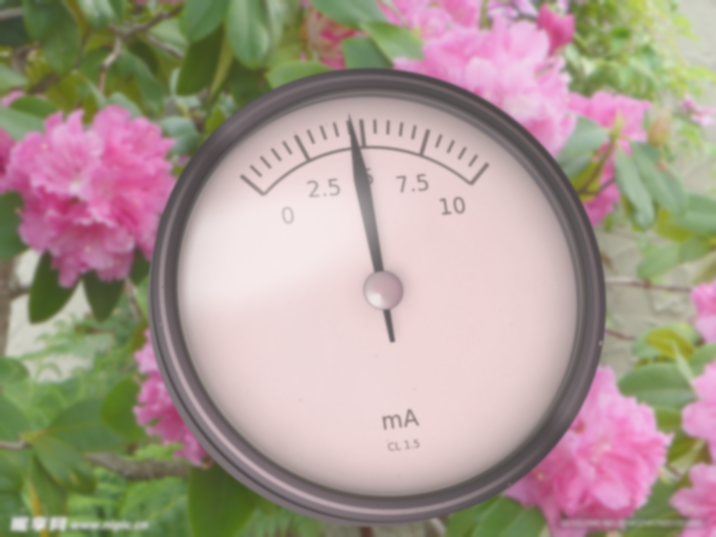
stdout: mA 4.5
